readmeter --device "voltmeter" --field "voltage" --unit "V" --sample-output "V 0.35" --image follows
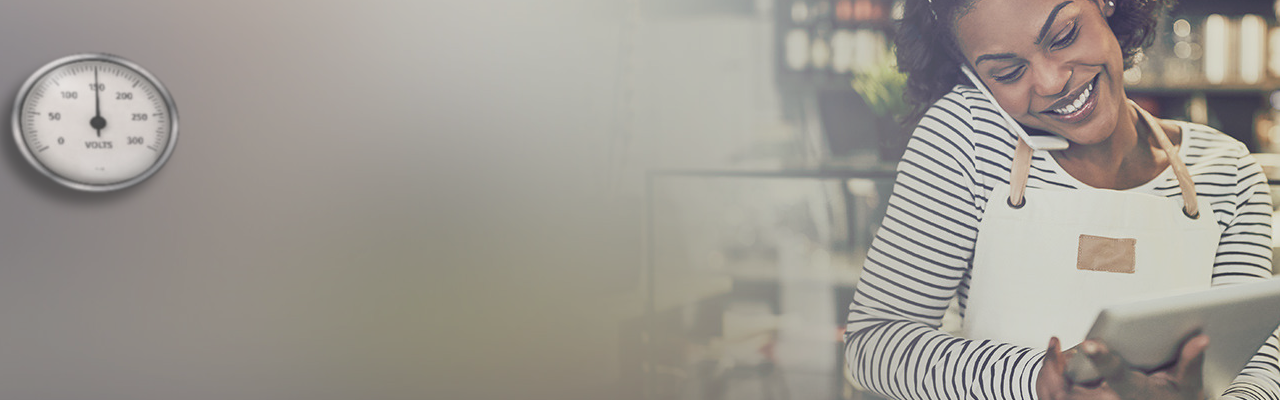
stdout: V 150
